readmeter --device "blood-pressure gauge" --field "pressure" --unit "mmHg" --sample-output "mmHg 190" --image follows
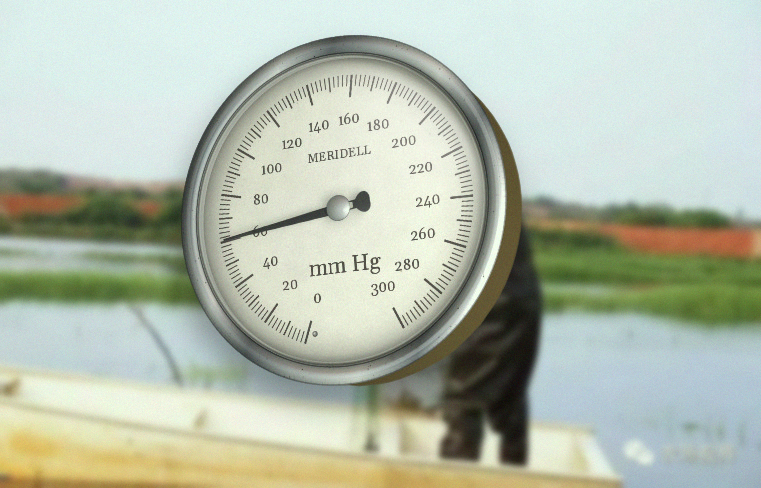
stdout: mmHg 60
